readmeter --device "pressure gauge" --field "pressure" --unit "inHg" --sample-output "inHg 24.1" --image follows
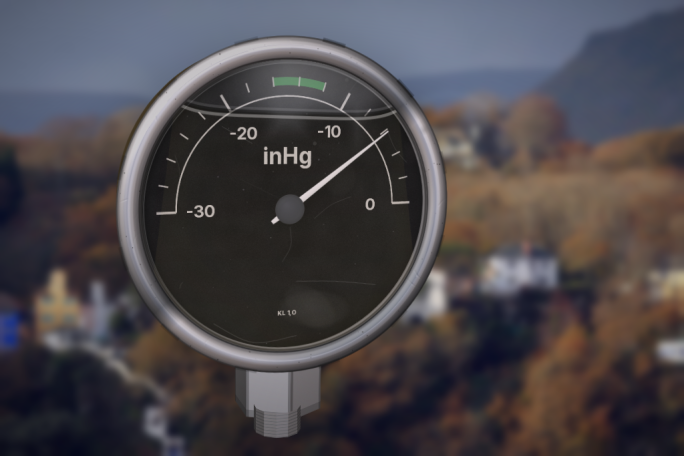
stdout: inHg -6
